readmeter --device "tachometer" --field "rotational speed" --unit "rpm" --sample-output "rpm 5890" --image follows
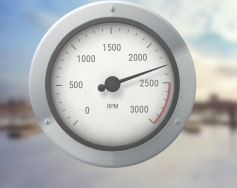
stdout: rpm 2300
